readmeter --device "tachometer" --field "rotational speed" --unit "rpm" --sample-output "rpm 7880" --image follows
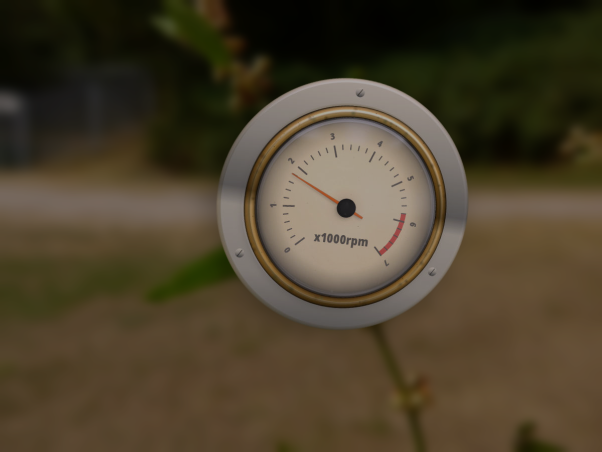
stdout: rpm 1800
